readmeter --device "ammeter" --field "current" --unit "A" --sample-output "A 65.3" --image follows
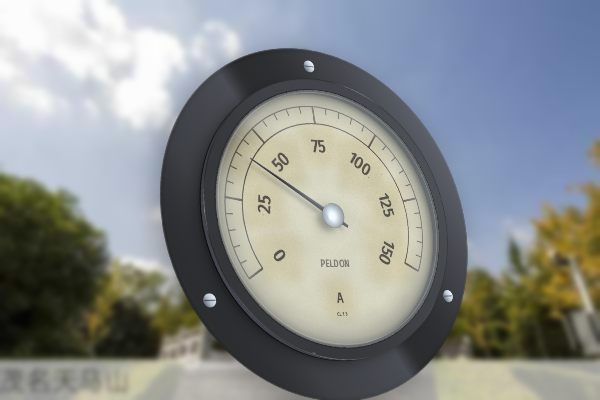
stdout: A 40
